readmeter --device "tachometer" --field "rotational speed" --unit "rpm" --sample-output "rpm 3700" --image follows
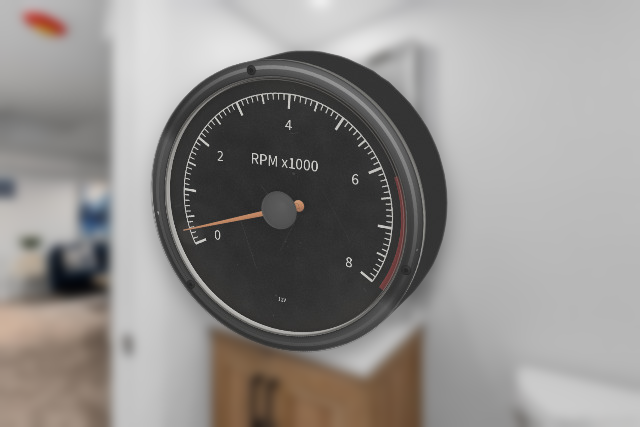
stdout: rpm 300
